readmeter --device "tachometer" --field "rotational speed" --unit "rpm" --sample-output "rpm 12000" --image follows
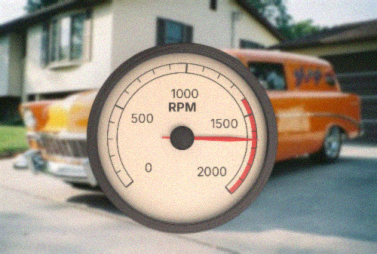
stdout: rpm 1650
